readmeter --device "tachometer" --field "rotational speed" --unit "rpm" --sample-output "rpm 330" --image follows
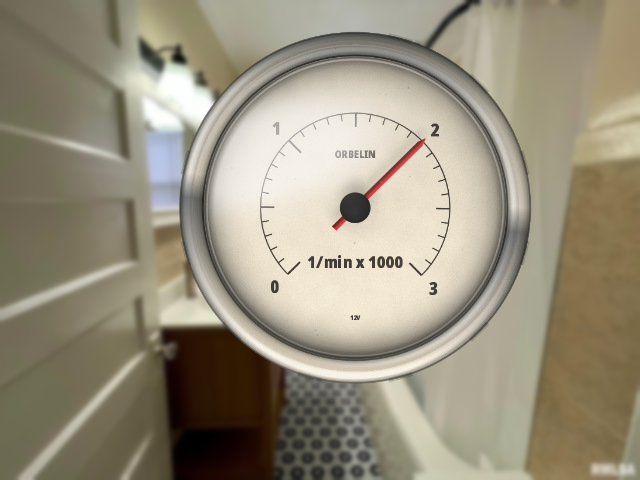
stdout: rpm 2000
